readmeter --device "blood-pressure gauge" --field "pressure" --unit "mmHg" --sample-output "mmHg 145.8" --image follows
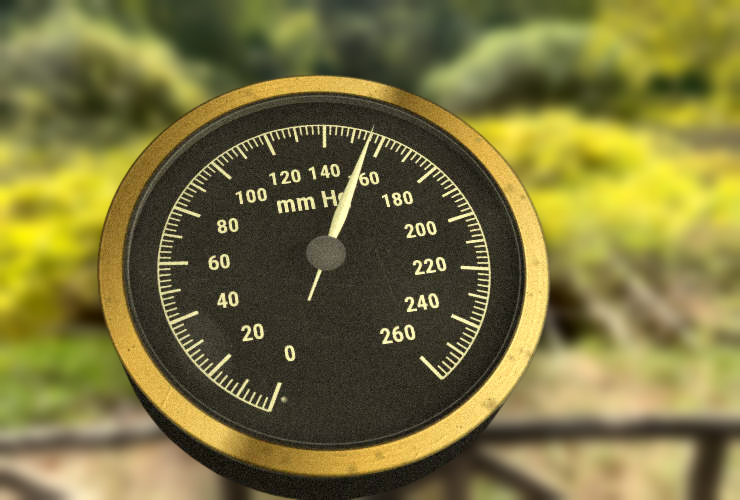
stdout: mmHg 156
